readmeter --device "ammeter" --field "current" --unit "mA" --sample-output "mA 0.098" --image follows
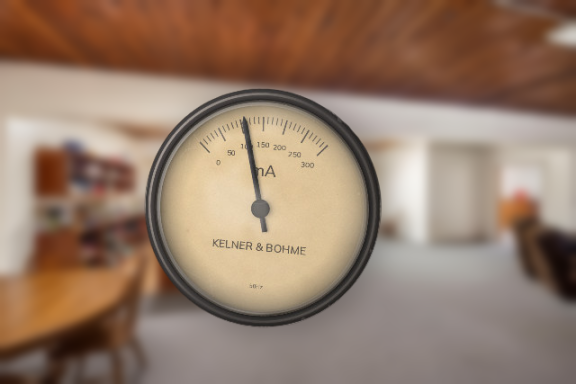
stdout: mA 110
